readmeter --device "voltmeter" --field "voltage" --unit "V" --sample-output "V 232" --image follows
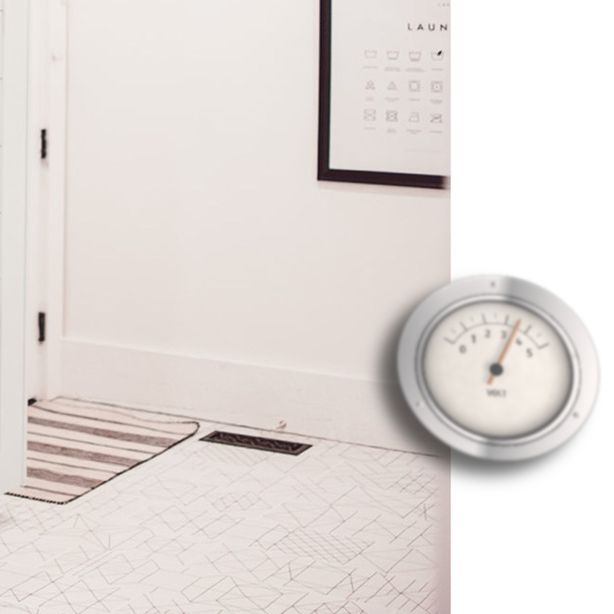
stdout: V 3.5
